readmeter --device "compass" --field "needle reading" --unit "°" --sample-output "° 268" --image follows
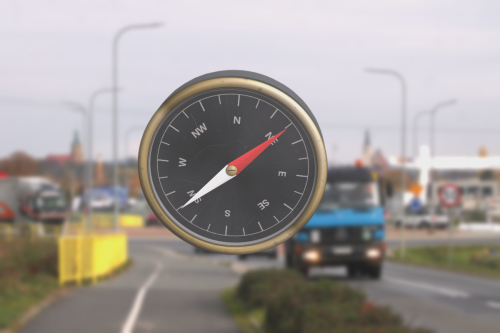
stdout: ° 45
